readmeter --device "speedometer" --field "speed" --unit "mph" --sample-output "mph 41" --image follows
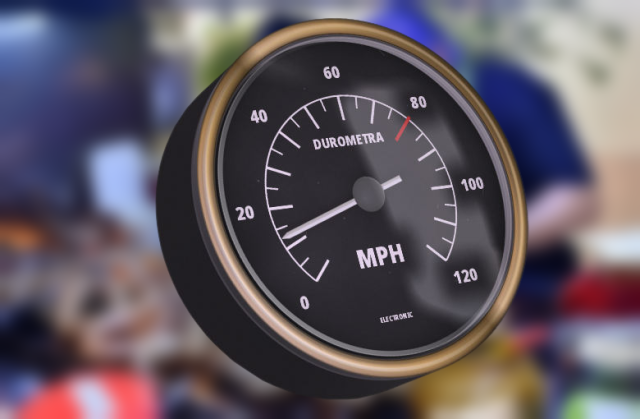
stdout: mph 12.5
